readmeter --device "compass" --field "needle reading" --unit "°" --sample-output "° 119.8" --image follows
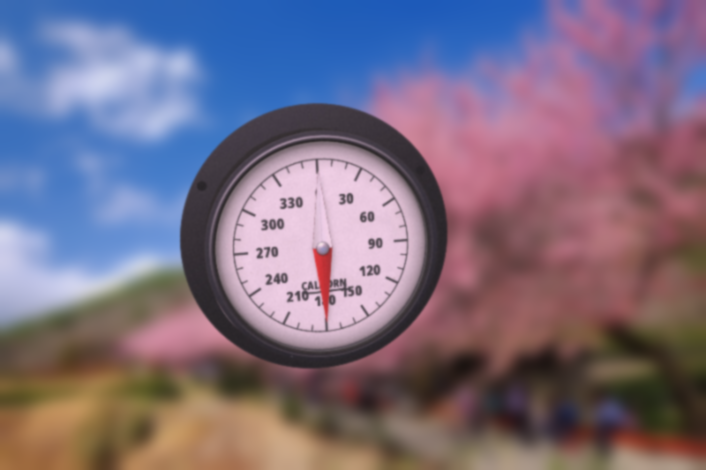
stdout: ° 180
